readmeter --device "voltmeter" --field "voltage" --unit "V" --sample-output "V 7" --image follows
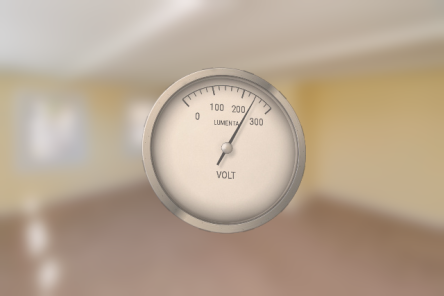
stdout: V 240
